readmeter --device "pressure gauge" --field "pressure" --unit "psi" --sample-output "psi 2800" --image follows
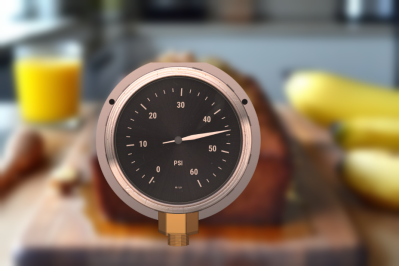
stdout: psi 45
